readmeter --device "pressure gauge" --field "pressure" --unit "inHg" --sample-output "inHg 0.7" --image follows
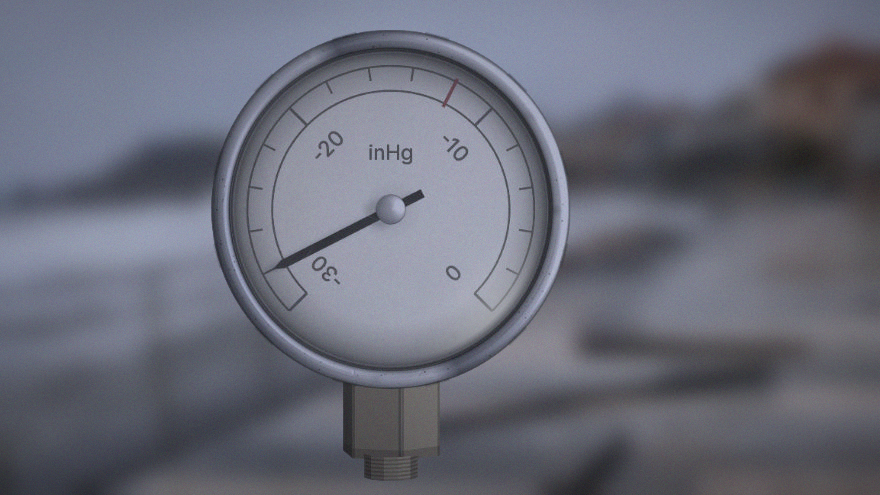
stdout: inHg -28
